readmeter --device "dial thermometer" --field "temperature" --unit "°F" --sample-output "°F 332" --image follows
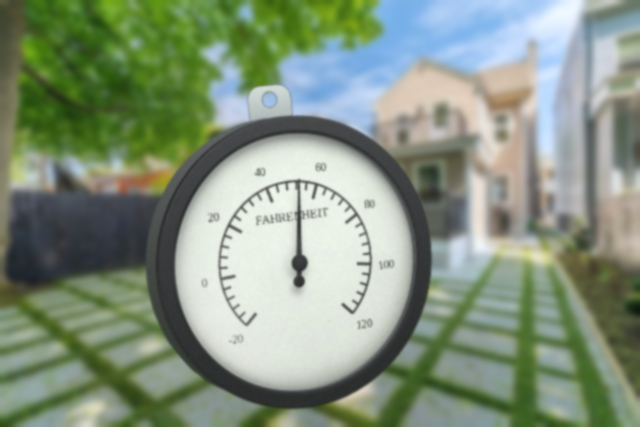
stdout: °F 52
